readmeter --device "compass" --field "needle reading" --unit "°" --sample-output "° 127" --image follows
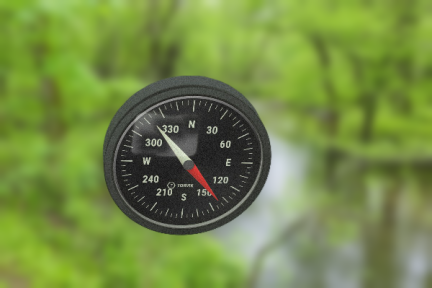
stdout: ° 140
